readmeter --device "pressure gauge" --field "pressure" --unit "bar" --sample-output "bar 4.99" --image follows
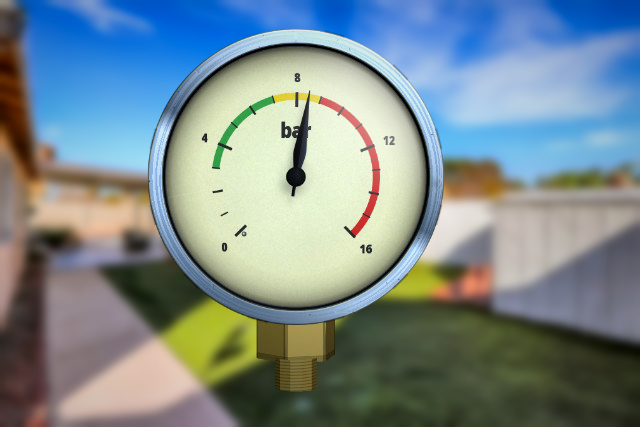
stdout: bar 8.5
